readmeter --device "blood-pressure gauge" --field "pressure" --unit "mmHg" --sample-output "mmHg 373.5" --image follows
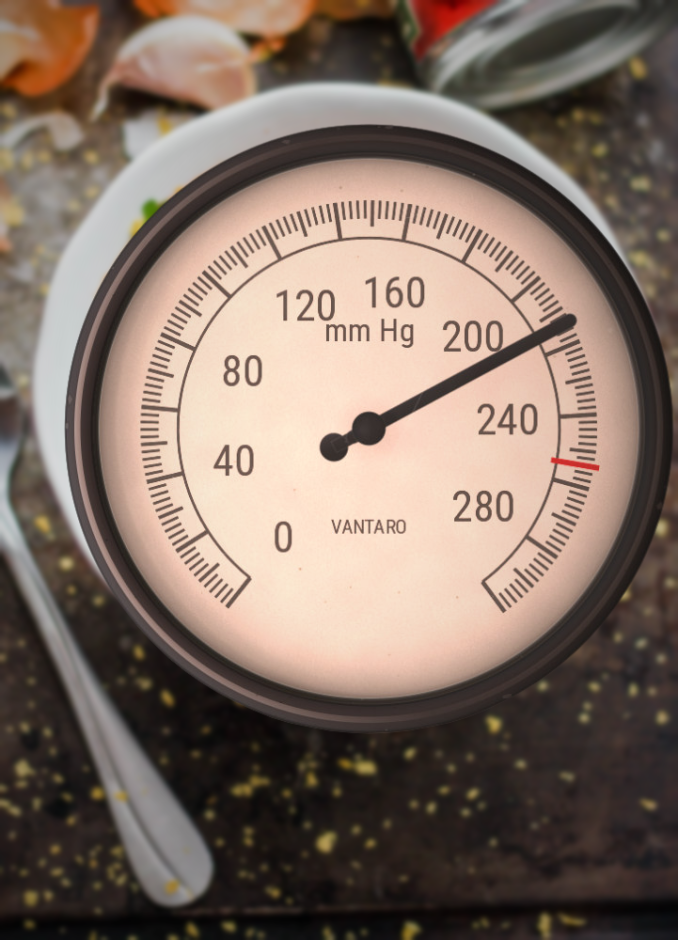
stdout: mmHg 214
